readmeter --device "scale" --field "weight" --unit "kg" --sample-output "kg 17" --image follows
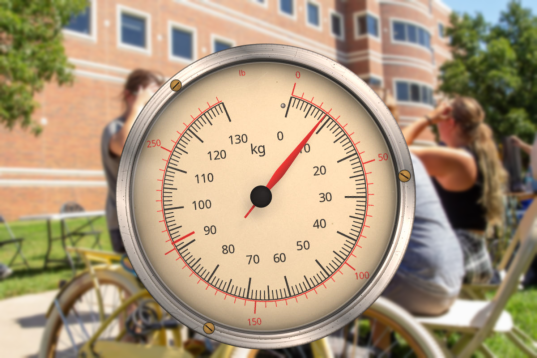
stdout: kg 9
